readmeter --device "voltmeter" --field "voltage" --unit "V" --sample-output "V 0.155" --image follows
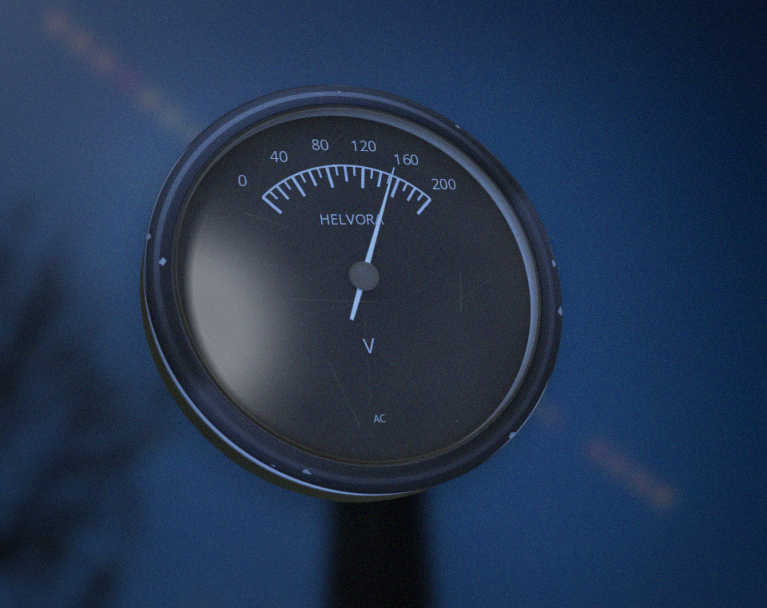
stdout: V 150
